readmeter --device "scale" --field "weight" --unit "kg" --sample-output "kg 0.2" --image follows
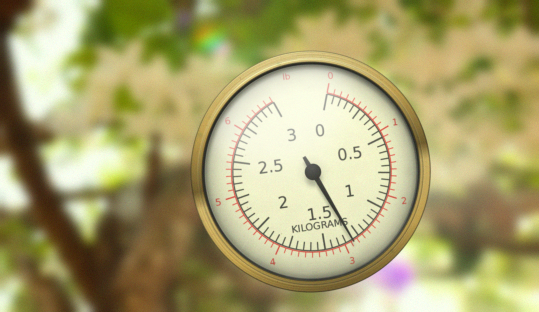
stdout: kg 1.3
